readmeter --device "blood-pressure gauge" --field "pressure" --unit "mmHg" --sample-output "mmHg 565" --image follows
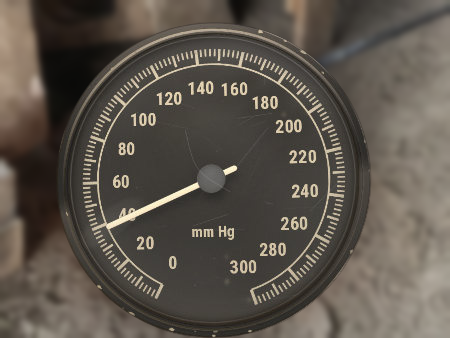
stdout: mmHg 38
